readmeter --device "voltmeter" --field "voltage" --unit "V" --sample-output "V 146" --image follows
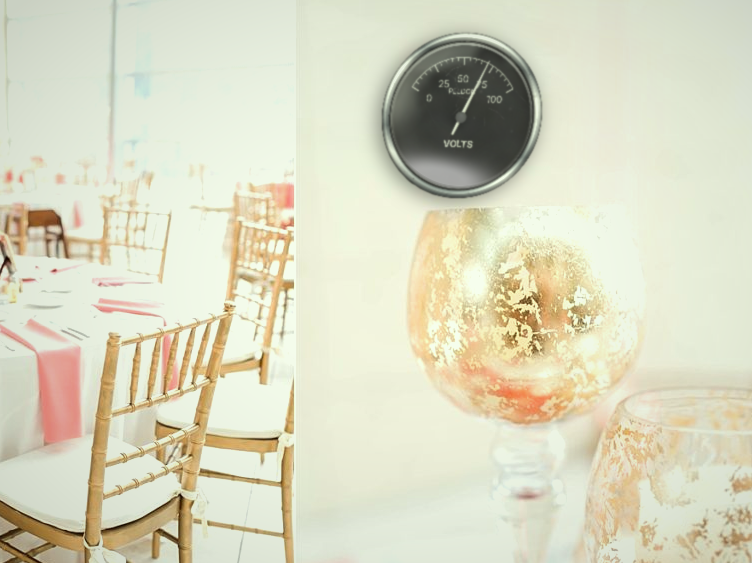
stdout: V 70
